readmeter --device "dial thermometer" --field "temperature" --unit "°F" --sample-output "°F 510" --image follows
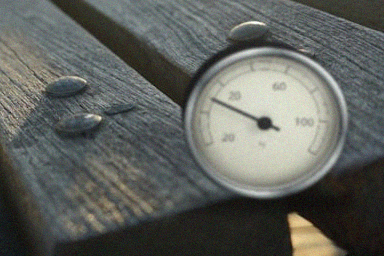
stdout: °F 10
